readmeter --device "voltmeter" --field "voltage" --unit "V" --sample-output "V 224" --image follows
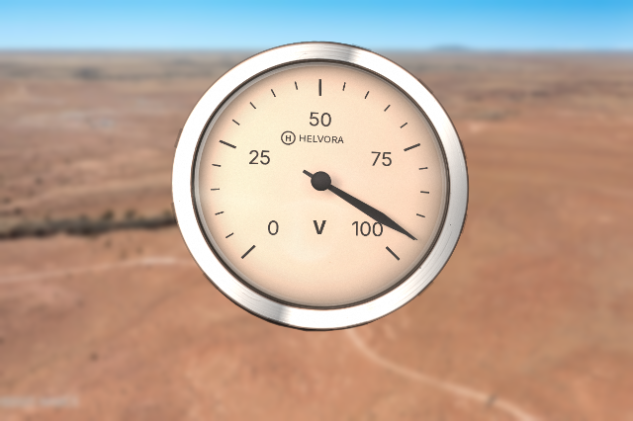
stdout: V 95
